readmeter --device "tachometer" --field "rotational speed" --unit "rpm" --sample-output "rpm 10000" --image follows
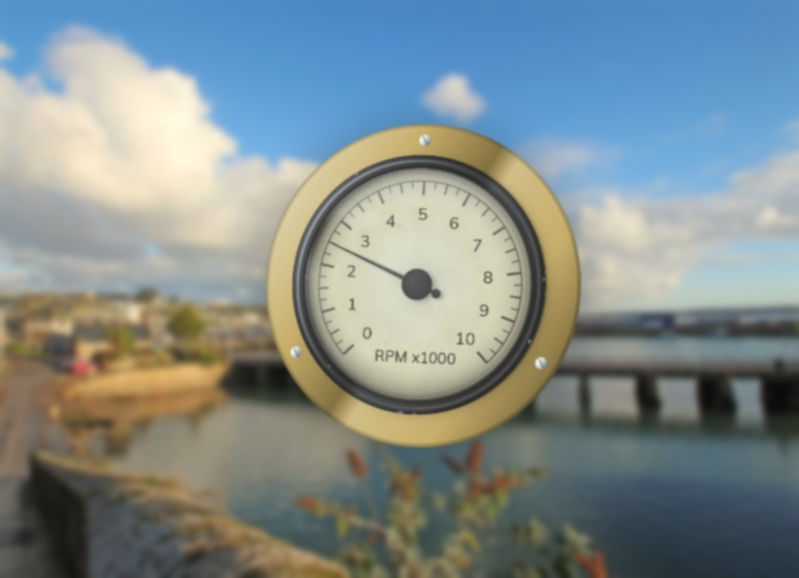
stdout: rpm 2500
